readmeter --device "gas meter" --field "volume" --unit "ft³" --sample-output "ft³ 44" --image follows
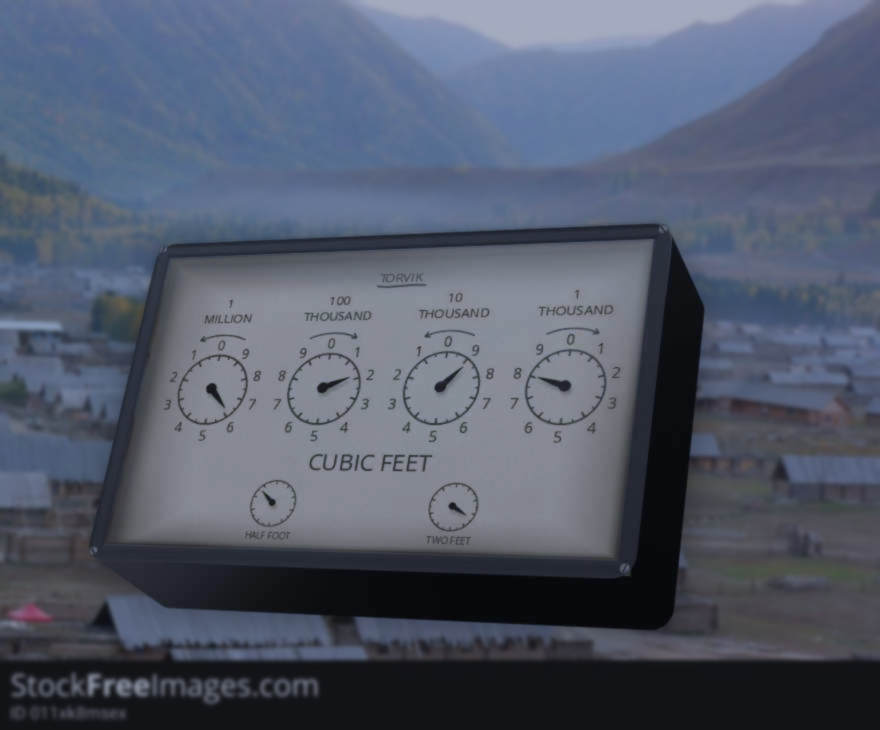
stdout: ft³ 618800
